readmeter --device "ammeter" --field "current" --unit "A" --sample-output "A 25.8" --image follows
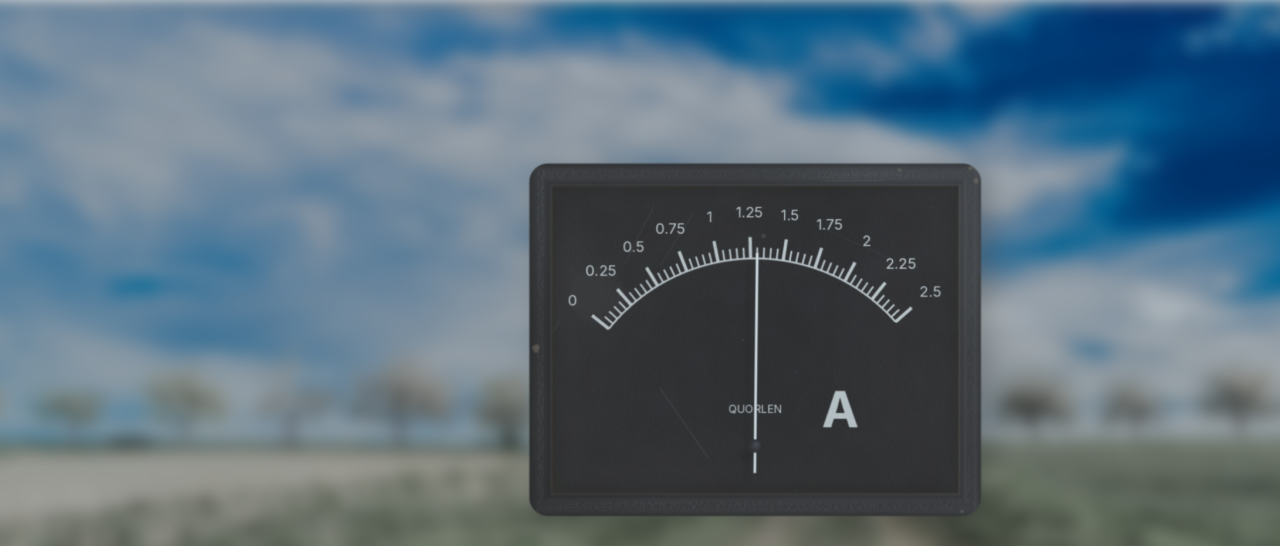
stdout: A 1.3
